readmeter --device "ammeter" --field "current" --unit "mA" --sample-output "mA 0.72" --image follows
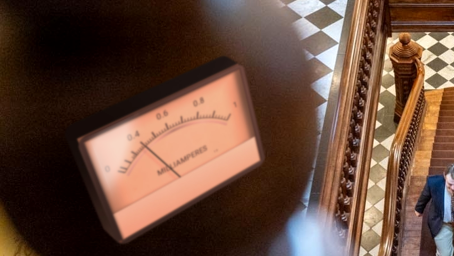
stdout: mA 0.4
